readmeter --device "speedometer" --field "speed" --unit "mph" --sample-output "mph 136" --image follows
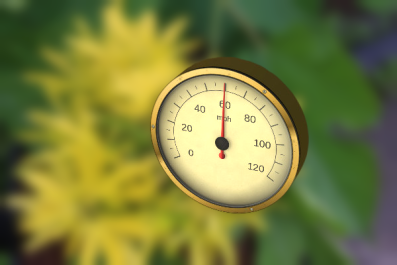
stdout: mph 60
